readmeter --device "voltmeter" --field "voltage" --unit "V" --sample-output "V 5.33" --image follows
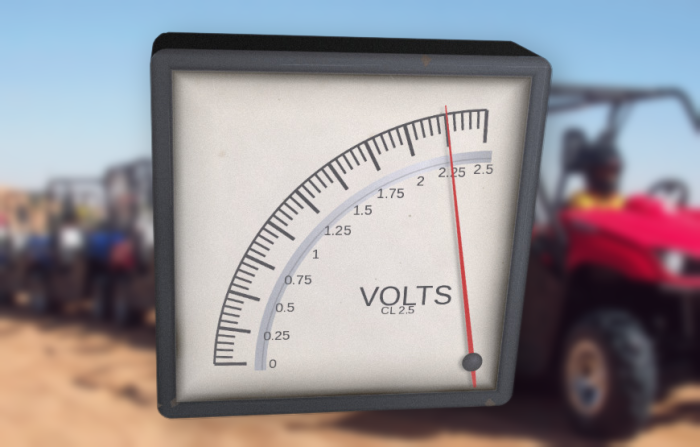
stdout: V 2.25
